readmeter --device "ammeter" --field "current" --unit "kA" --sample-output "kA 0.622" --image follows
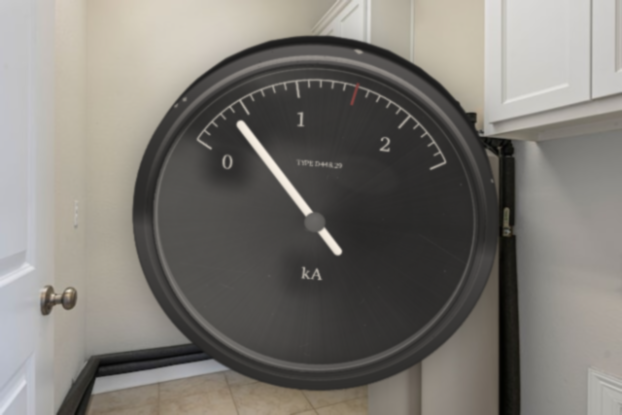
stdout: kA 0.4
